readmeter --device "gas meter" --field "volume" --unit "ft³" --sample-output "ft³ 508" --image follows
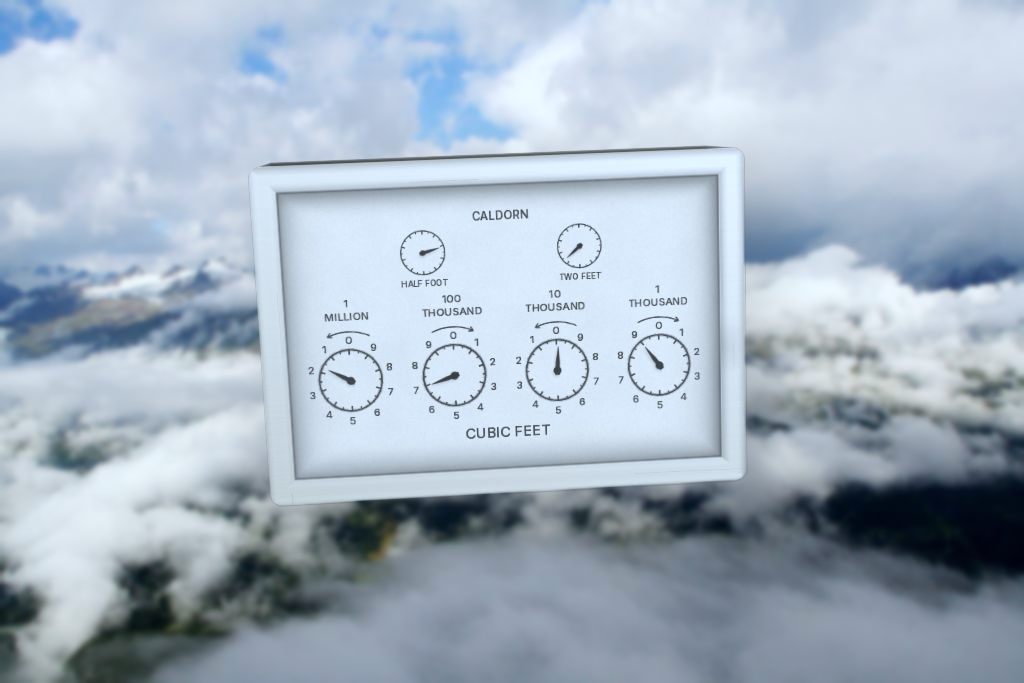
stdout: ft³ 169900
